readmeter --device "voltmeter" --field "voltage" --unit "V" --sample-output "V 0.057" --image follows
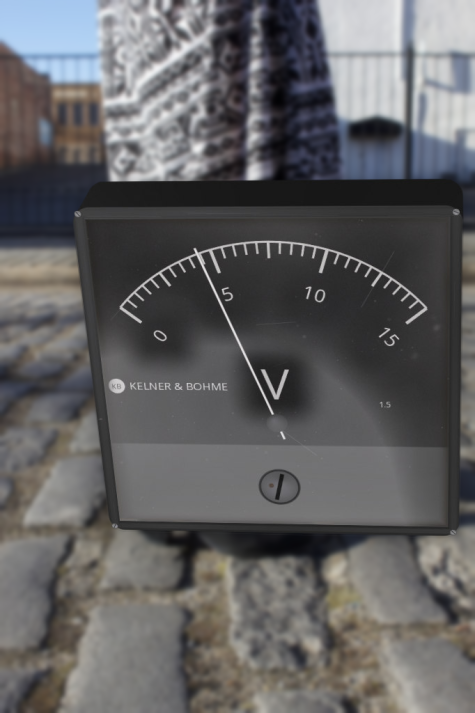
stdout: V 4.5
